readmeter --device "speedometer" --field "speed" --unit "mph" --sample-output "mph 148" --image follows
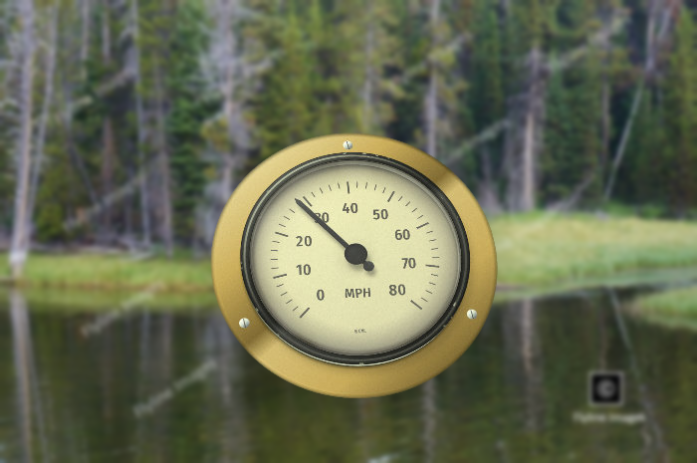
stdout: mph 28
